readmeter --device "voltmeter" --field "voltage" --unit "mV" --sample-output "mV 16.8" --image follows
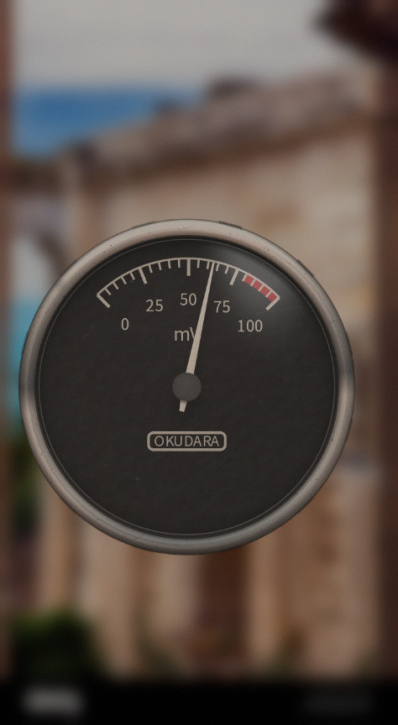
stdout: mV 62.5
